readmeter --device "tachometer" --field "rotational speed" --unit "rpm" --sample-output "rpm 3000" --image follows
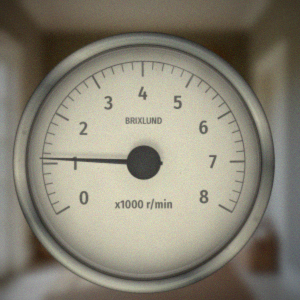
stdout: rpm 1100
